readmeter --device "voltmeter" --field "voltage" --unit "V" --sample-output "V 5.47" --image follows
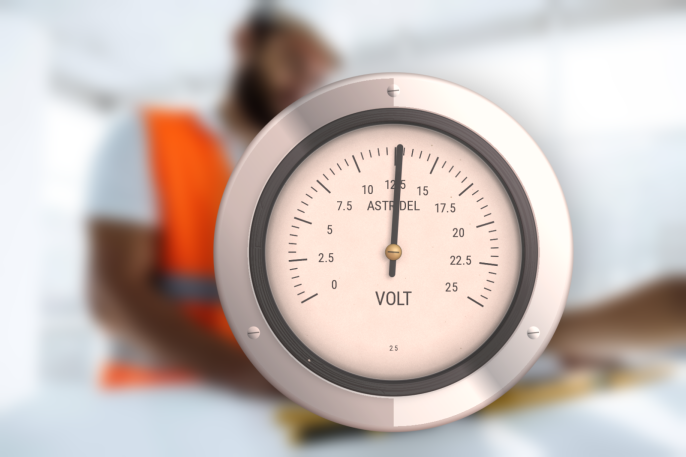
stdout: V 12.75
